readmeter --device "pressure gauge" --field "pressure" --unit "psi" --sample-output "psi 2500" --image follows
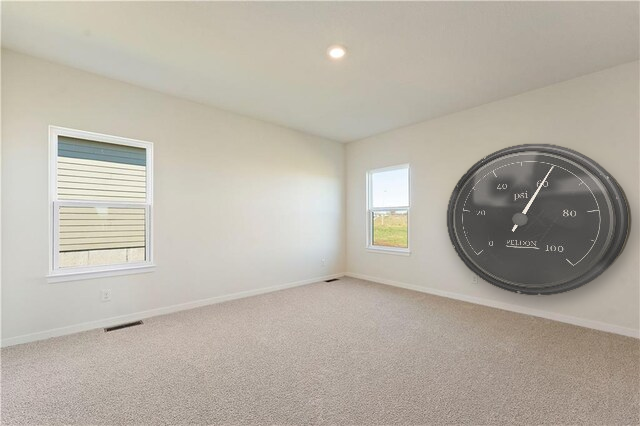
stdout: psi 60
